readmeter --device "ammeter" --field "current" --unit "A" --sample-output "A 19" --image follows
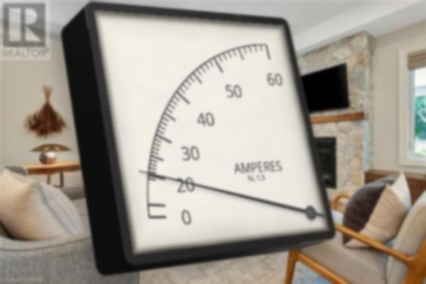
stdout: A 20
